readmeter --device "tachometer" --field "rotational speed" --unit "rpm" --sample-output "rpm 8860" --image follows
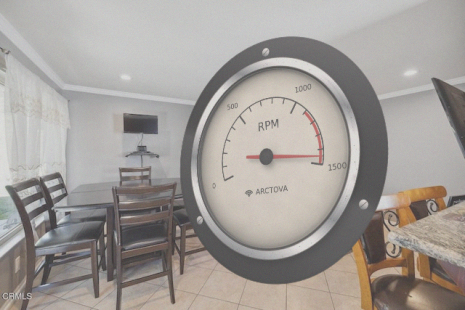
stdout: rpm 1450
